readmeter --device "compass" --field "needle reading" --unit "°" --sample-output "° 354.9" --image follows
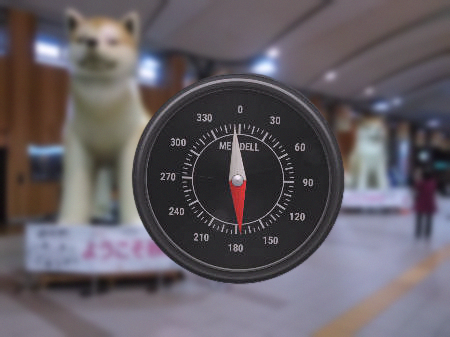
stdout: ° 175
